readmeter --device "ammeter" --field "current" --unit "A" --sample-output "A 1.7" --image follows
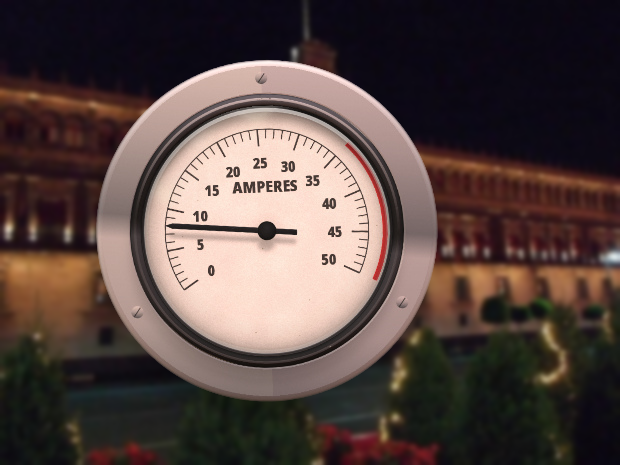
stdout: A 8
